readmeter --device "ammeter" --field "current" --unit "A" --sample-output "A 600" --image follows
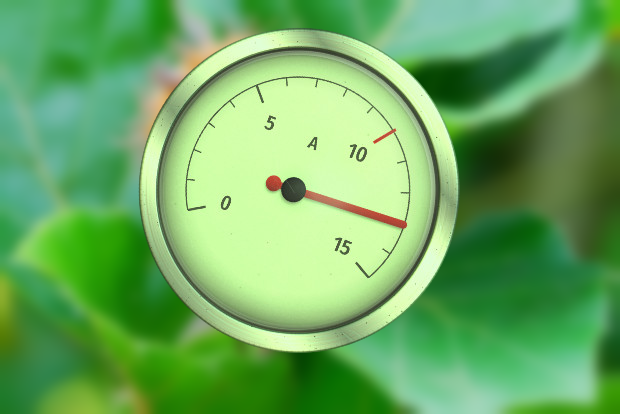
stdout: A 13
